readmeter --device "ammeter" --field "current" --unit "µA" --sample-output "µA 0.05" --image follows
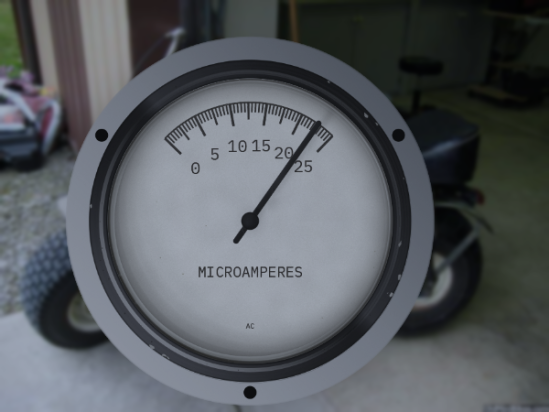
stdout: µA 22.5
